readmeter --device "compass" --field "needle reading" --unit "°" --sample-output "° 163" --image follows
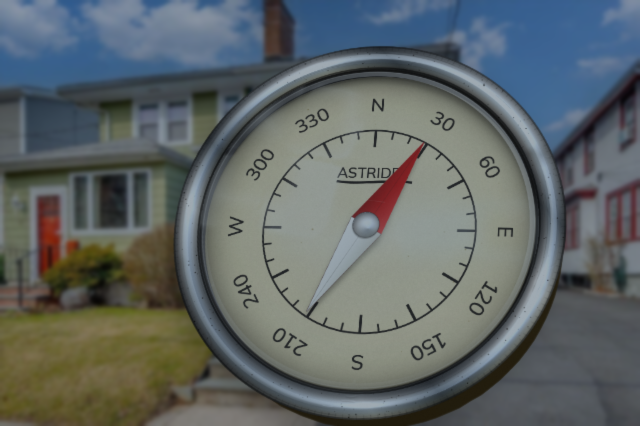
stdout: ° 30
